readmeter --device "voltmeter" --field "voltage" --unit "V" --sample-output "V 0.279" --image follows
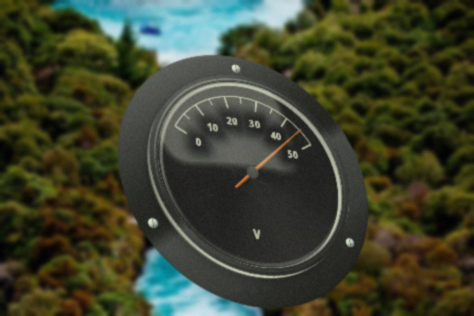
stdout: V 45
